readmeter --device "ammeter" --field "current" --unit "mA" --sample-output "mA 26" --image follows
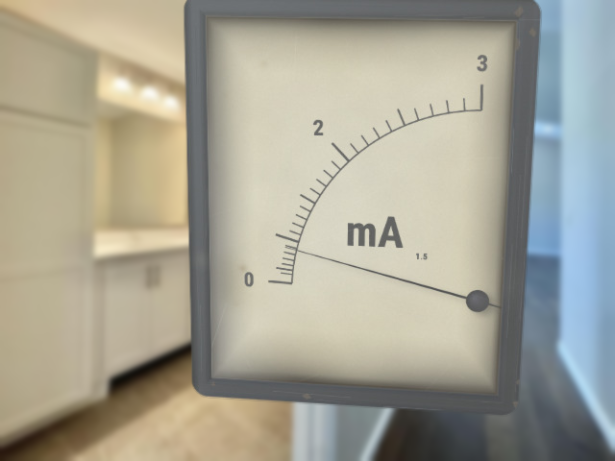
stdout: mA 0.9
